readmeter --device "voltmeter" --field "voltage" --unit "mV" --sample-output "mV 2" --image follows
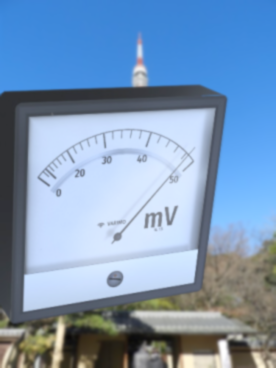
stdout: mV 48
